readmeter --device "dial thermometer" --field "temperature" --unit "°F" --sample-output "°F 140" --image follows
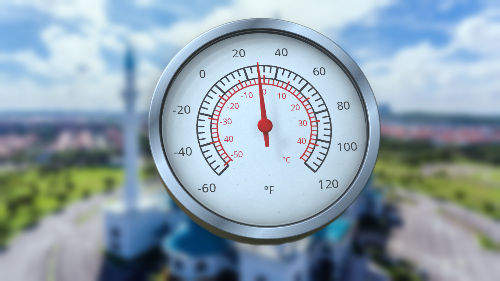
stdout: °F 28
